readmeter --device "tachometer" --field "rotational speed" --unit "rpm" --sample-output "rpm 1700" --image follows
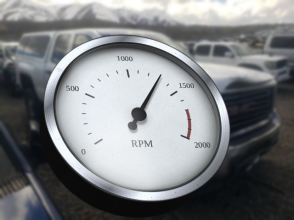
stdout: rpm 1300
